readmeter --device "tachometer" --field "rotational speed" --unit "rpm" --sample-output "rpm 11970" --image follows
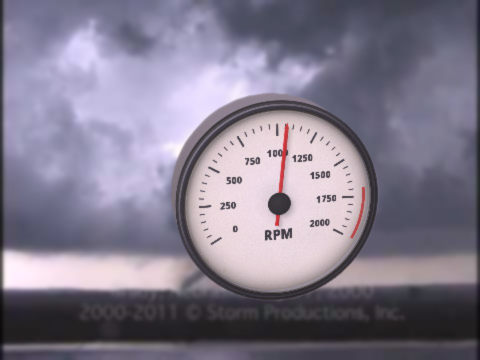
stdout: rpm 1050
